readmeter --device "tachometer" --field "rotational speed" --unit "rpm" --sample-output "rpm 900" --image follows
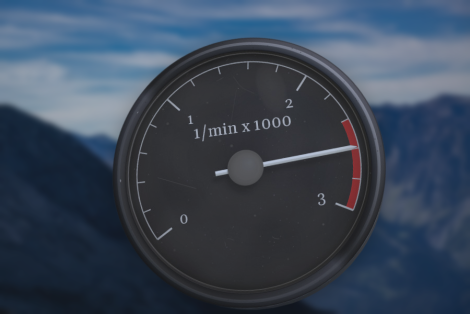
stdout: rpm 2600
